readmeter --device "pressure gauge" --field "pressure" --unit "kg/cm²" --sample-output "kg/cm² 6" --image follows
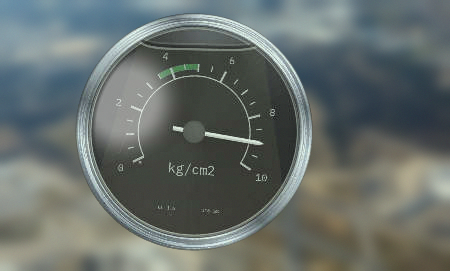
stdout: kg/cm² 9
